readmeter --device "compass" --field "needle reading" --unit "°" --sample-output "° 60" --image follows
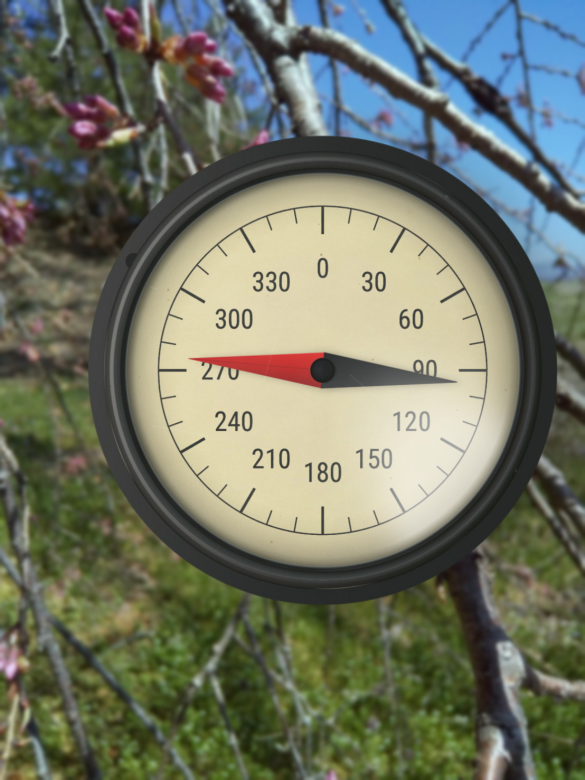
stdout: ° 275
